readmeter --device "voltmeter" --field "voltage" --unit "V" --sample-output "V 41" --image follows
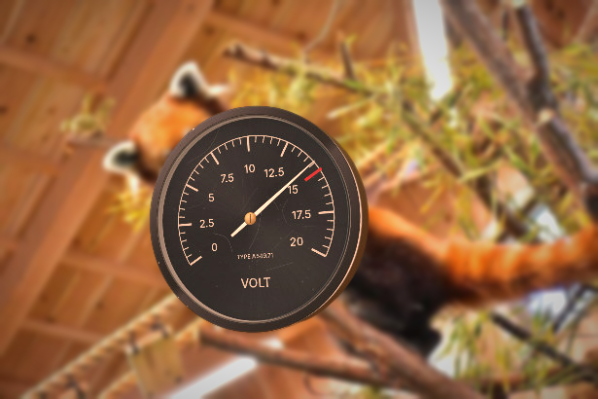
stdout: V 14.5
